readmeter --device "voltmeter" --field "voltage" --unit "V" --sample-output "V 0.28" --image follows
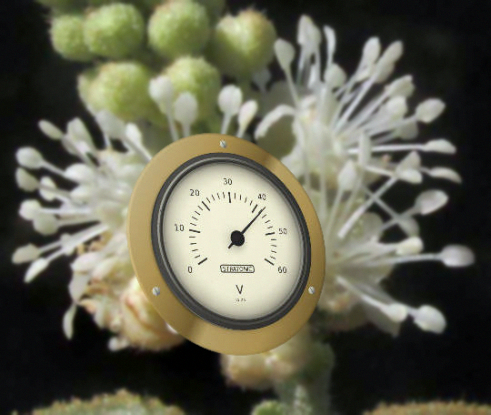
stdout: V 42
